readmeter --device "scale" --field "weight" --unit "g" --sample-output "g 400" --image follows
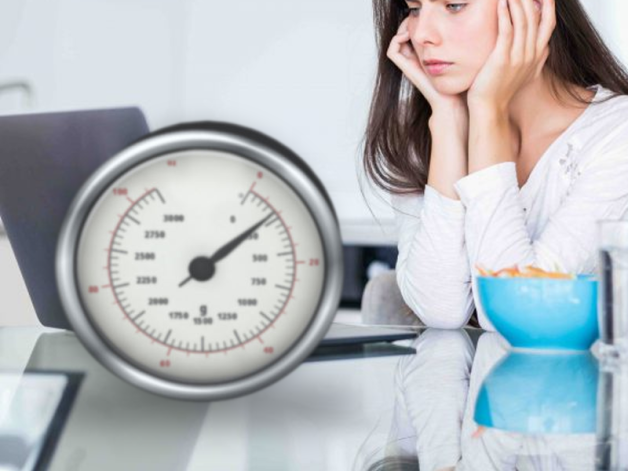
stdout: g 200
